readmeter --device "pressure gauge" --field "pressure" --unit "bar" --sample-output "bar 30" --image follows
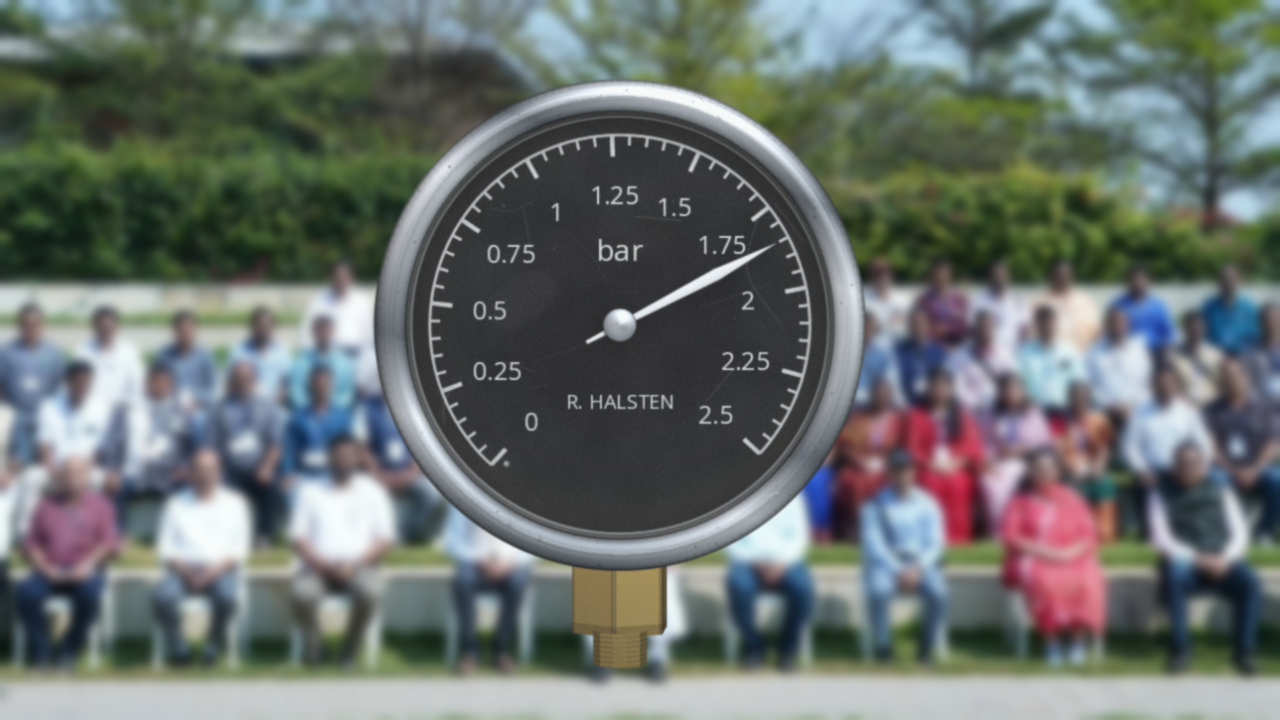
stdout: bar 1.85
